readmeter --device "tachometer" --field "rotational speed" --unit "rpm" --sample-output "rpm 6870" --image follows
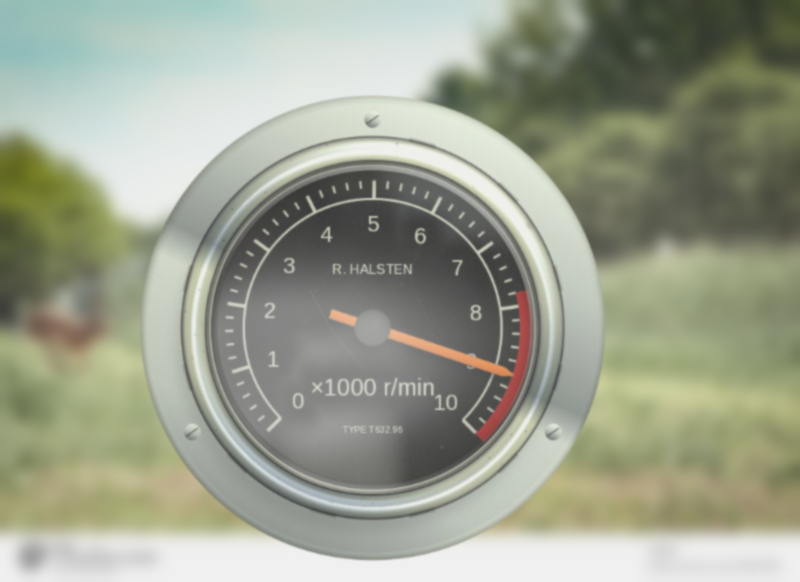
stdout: rpm 9000
